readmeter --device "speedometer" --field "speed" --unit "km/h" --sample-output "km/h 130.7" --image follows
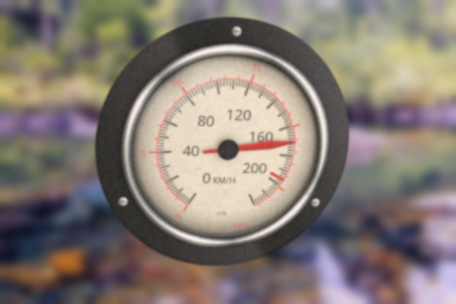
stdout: km/h 170
